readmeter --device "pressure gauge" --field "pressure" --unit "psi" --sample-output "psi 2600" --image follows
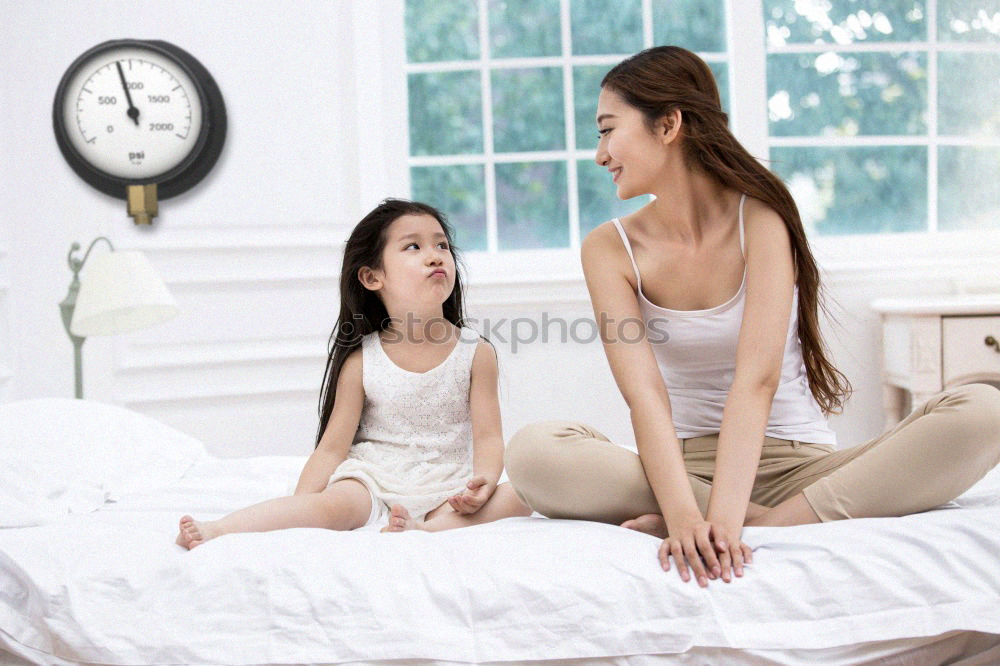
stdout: psi 900
